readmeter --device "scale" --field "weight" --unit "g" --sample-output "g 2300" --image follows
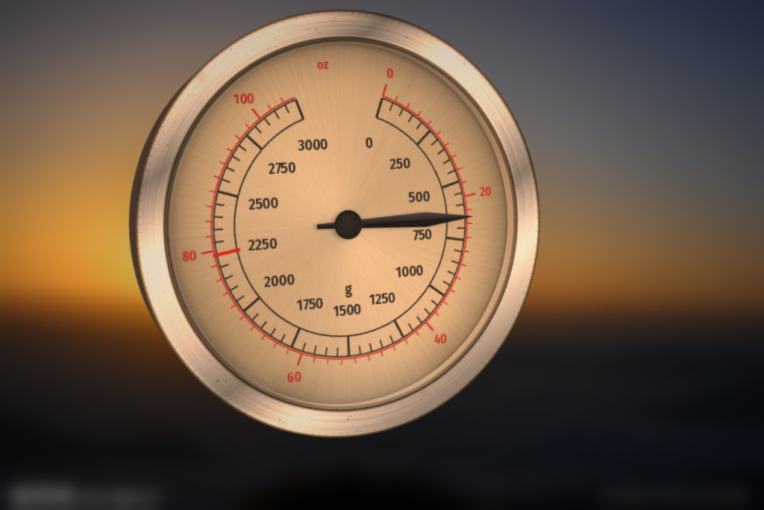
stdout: g 650
